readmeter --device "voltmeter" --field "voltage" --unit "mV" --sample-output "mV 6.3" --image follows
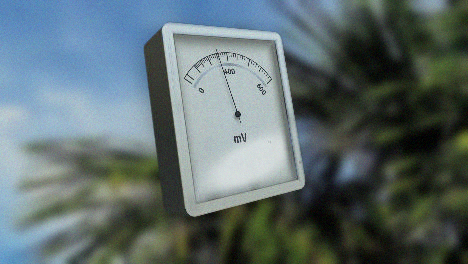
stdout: mV 350
